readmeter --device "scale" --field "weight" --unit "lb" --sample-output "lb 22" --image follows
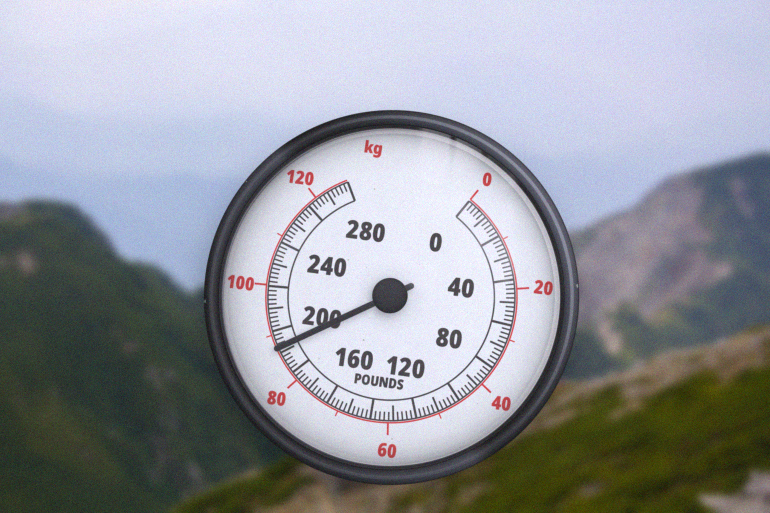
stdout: lb 192
